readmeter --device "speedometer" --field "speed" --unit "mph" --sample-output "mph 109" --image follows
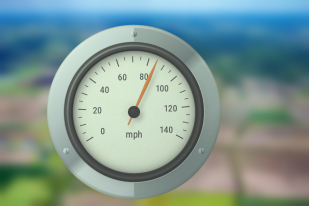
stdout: mph 85
